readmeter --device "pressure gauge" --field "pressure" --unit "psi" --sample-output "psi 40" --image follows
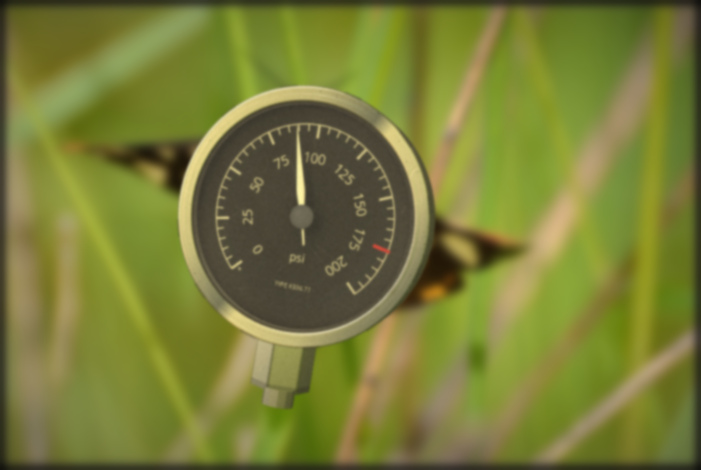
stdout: psi 90
